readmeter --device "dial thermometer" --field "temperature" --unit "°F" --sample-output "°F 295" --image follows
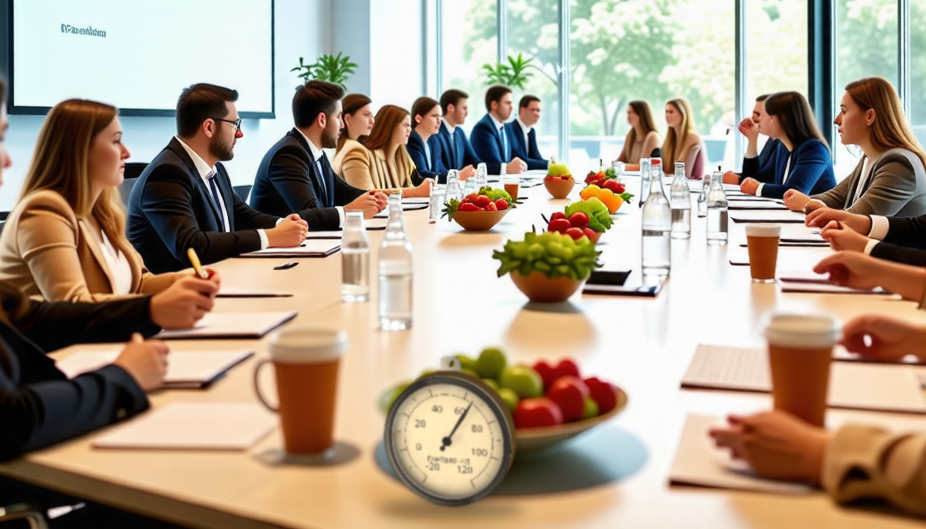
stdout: °F 65
